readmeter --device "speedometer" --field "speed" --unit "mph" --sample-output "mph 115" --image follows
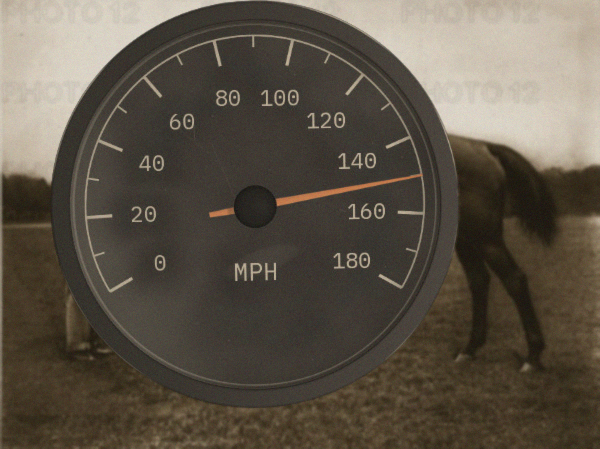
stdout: mph 150
